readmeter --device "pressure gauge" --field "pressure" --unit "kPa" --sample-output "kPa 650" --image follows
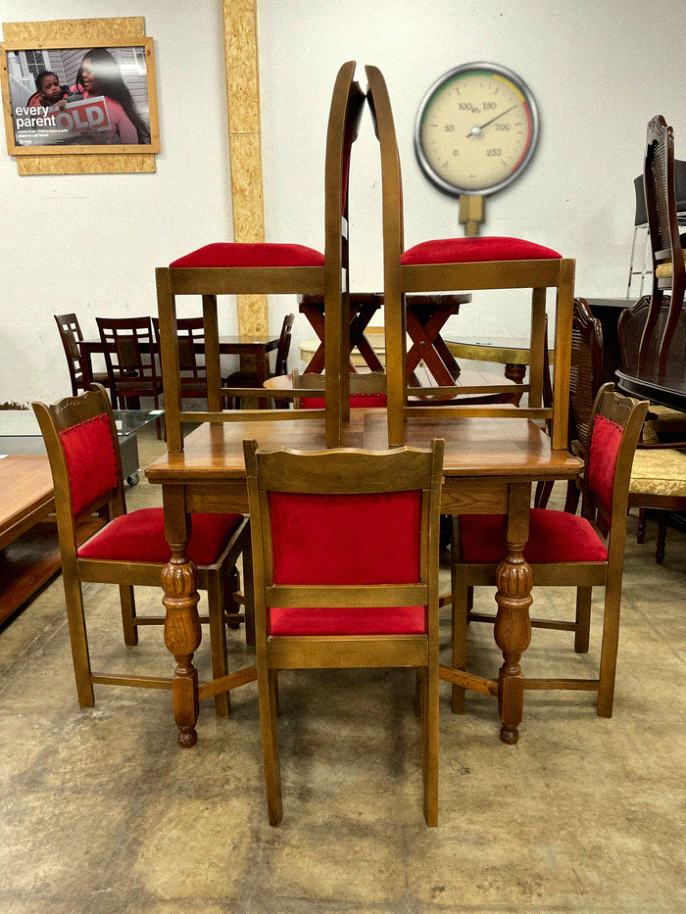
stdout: kPa 180
